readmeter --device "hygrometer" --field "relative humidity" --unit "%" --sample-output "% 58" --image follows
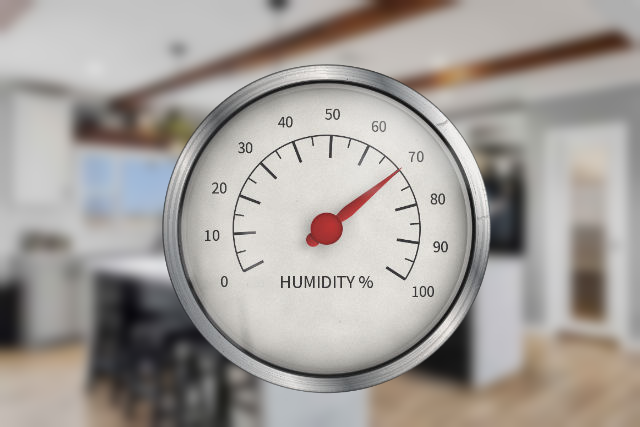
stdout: % 70
